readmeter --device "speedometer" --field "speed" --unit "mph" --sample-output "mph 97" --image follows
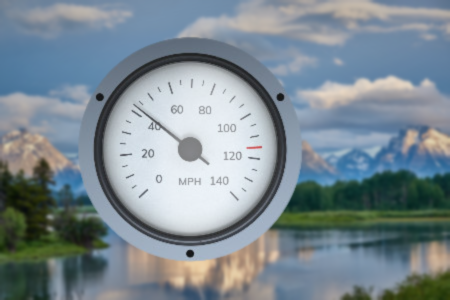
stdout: mph 42.5
